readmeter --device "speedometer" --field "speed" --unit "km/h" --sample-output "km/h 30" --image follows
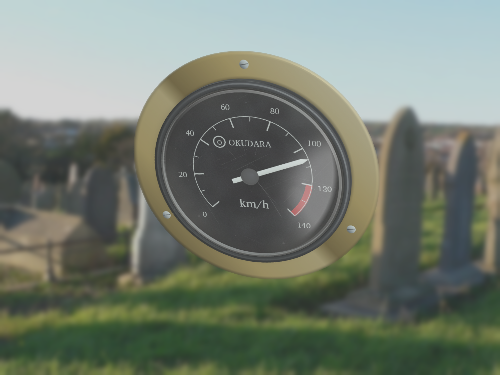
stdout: km/h 105
